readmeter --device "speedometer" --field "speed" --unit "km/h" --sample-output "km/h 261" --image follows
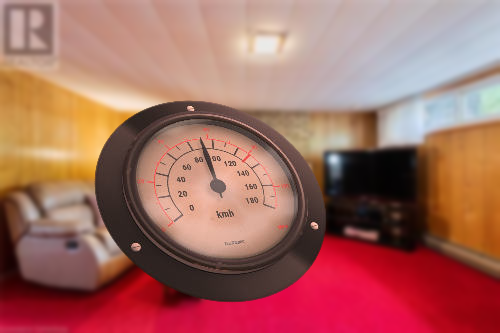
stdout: km/h 90
